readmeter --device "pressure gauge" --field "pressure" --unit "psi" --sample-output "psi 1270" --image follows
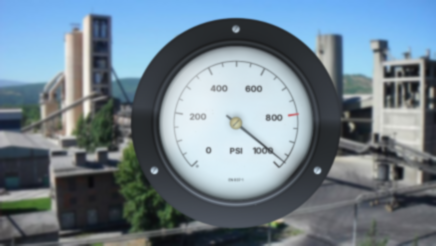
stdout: psi 975
